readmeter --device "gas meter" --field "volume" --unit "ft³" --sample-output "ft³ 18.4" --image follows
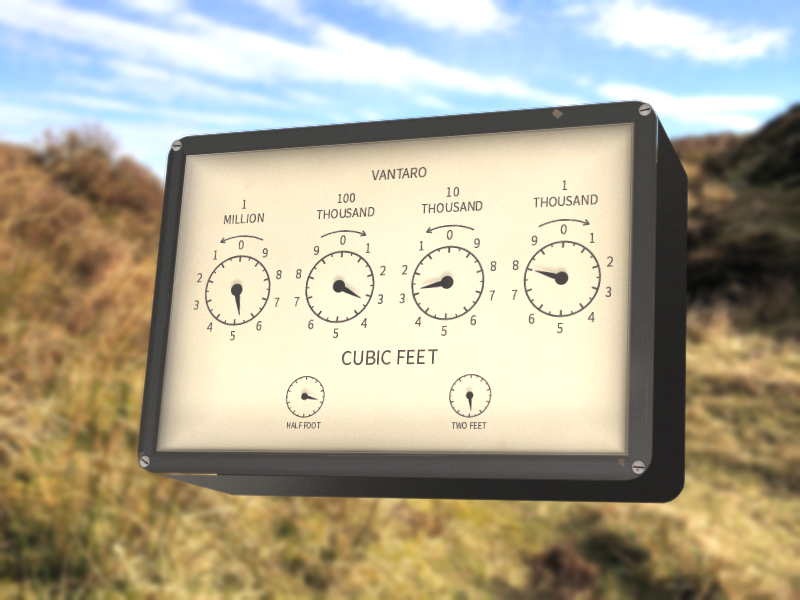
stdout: ft³ 532800
